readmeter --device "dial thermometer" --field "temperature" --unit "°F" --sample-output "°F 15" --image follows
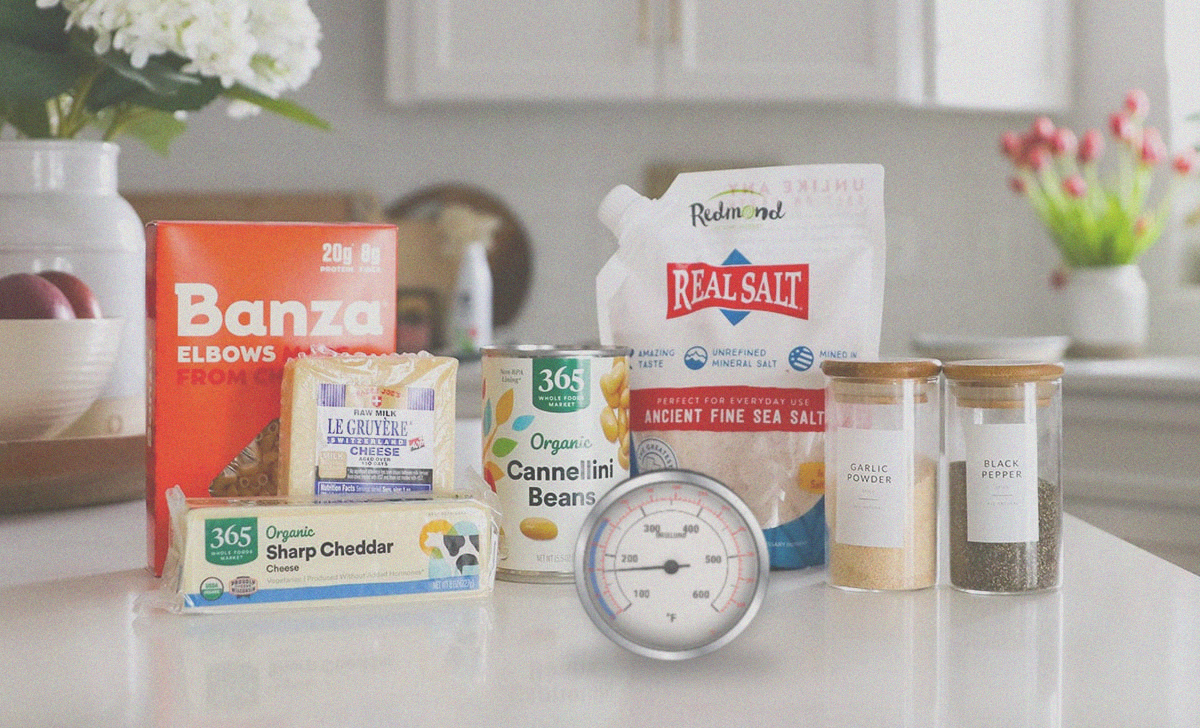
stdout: °F 175
